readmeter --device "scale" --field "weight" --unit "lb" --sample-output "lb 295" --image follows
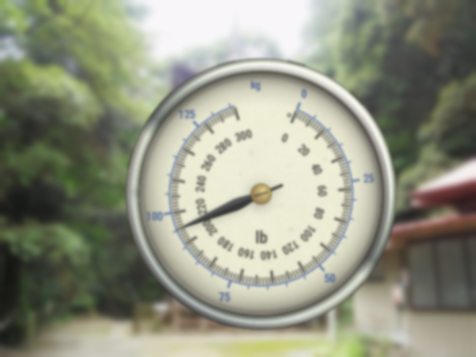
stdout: lb 210
